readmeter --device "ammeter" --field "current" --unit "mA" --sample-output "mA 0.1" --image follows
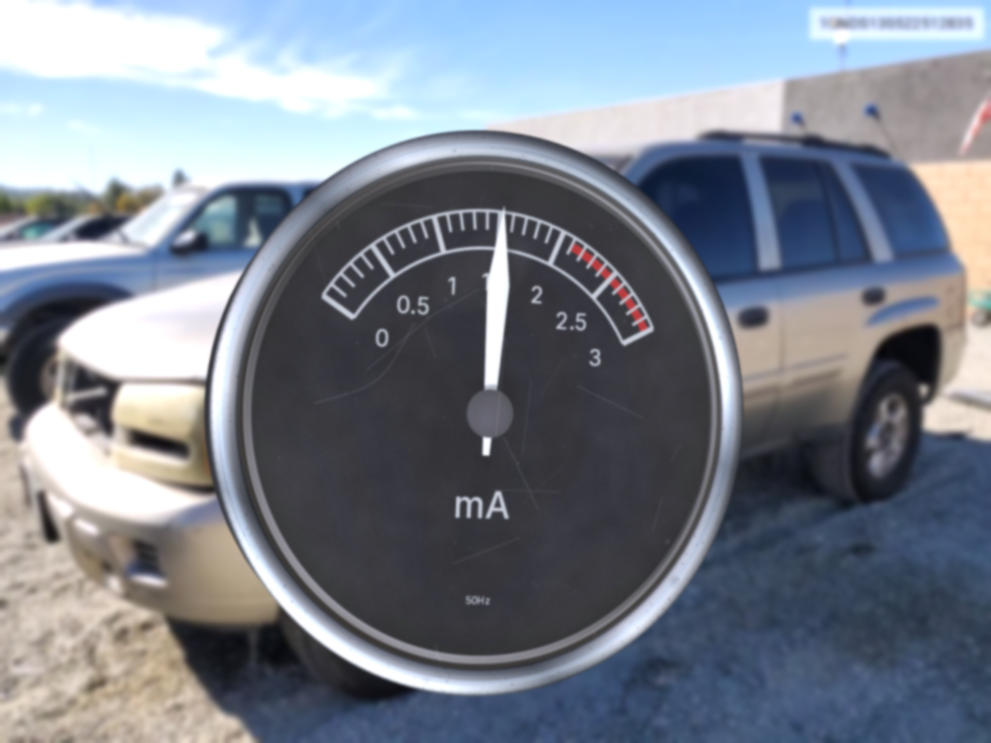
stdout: mA 1.5
